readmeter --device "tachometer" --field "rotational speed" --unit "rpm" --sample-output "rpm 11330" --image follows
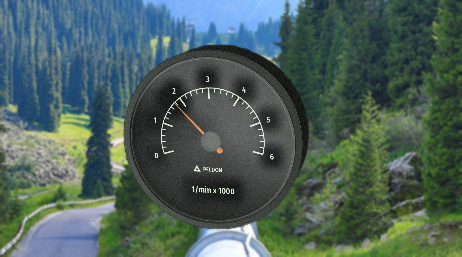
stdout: rpm 1800
